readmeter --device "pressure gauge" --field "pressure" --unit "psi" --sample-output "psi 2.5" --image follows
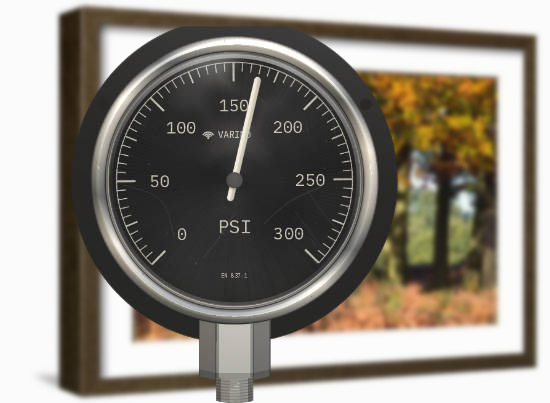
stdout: psi 165
